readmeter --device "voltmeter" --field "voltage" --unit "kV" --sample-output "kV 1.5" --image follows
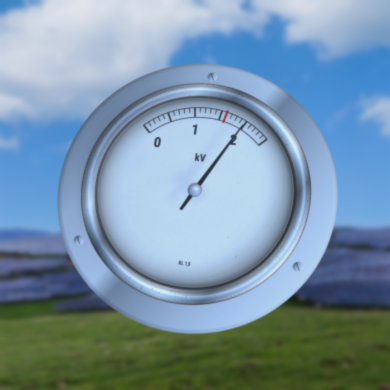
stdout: kV 2
